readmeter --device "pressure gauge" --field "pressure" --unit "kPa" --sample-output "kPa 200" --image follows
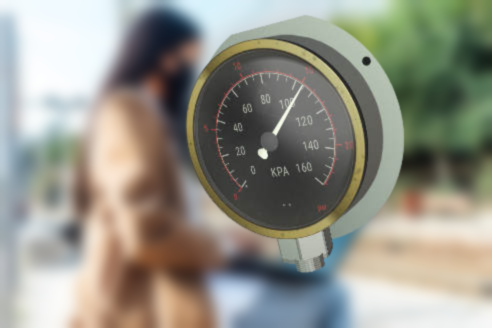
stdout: kPa 105
